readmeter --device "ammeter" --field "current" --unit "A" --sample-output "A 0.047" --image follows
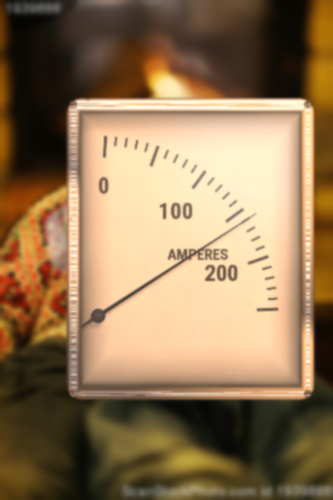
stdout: A 160
